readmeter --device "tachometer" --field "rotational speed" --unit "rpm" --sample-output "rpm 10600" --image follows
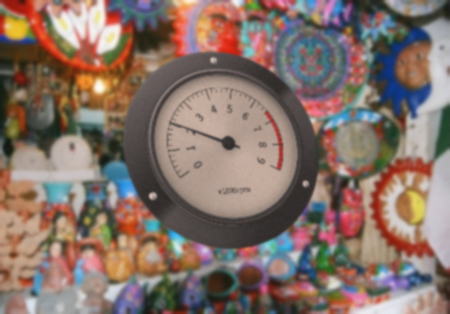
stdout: rpm 2000
